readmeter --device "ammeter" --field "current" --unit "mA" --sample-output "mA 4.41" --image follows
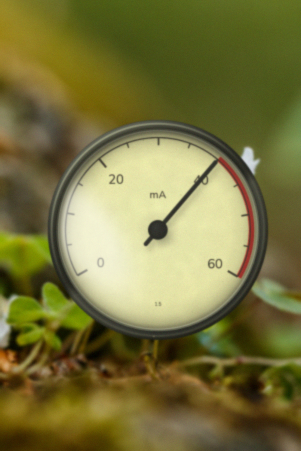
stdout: mA 40
